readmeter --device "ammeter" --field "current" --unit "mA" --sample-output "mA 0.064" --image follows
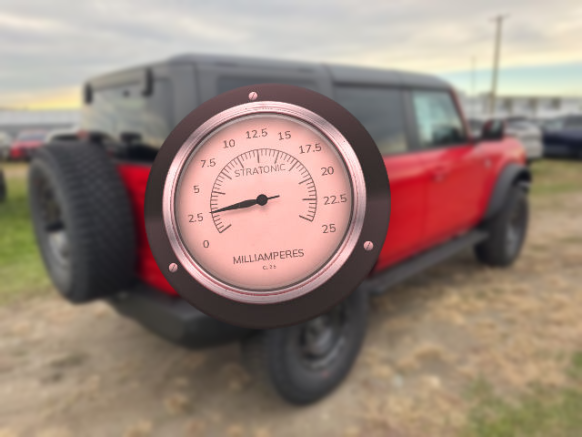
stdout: mA 2.5
